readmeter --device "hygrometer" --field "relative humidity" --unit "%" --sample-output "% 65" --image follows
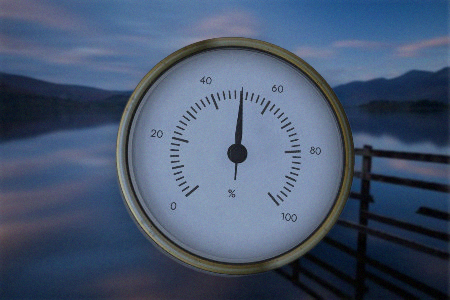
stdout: % 50
